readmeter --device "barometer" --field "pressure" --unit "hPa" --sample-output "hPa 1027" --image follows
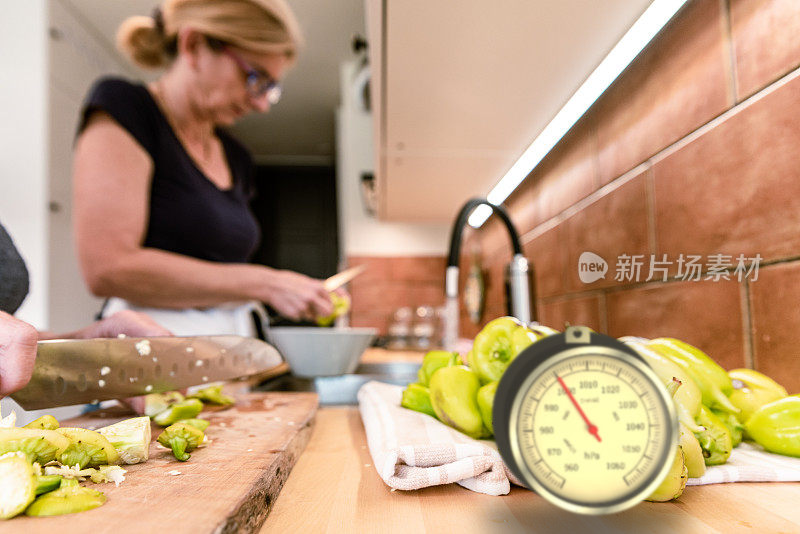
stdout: hPa 1000
